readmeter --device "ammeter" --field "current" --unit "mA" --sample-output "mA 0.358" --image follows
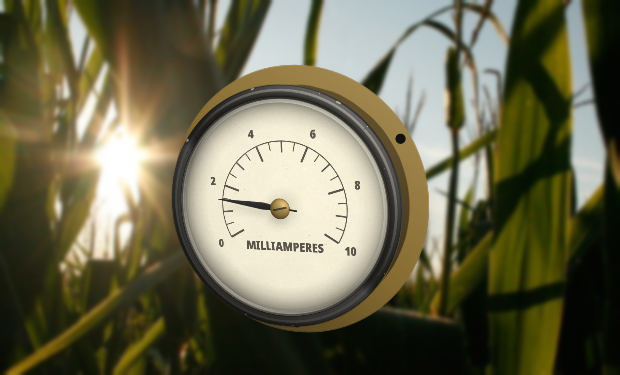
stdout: mA 1.5
